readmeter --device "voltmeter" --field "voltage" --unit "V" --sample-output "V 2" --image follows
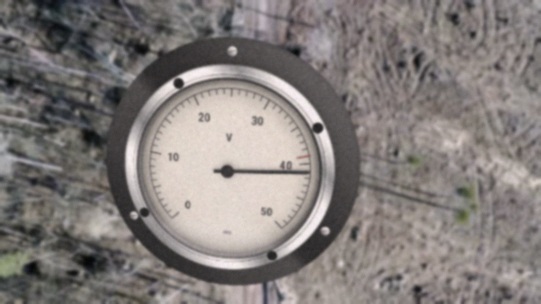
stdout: V 41
